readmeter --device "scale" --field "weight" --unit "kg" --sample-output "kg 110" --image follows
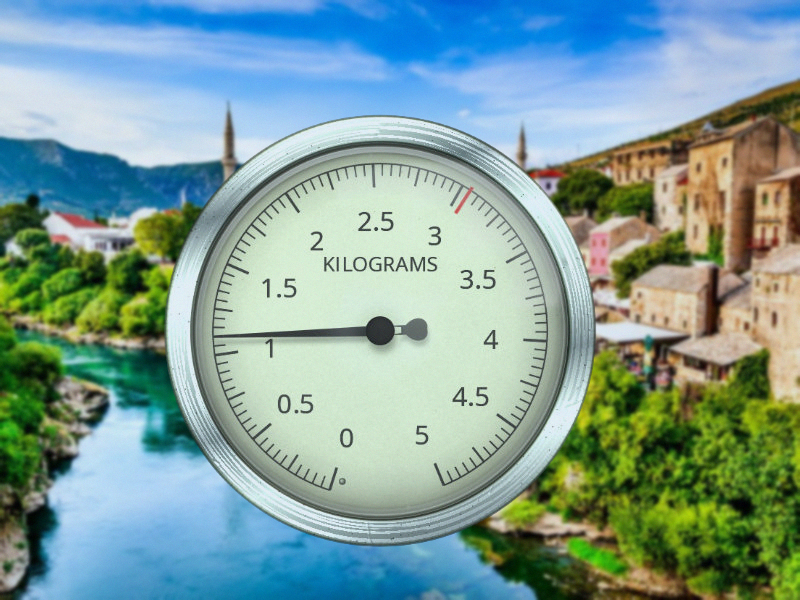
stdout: kg 1.1
